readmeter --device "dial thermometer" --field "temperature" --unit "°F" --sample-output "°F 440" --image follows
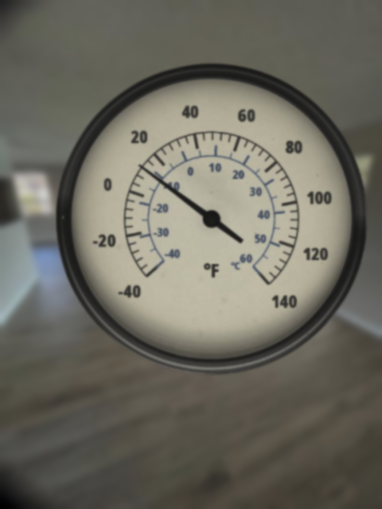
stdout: °F 12
